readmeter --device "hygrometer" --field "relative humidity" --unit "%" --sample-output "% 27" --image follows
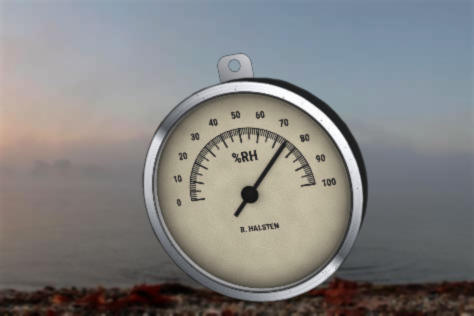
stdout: % 75
